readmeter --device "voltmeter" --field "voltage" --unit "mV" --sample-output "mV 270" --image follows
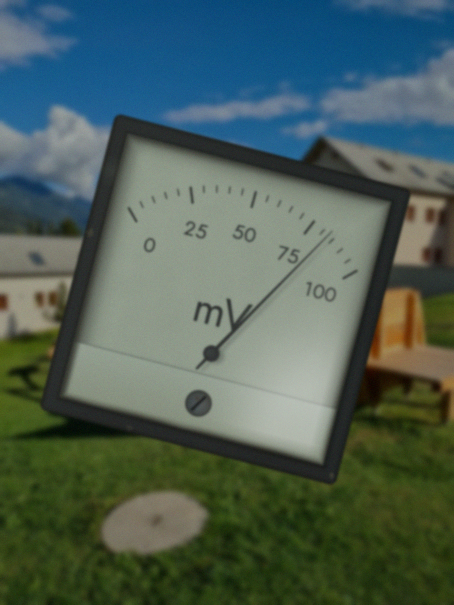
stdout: mV 82.5
